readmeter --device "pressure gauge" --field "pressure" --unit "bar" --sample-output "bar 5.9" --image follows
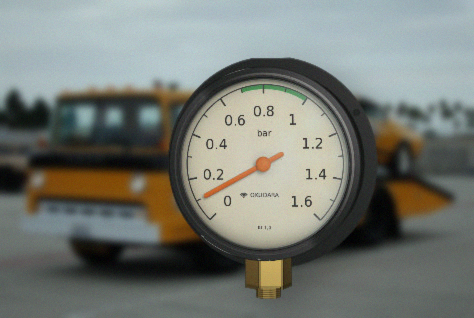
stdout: bar 0.1
